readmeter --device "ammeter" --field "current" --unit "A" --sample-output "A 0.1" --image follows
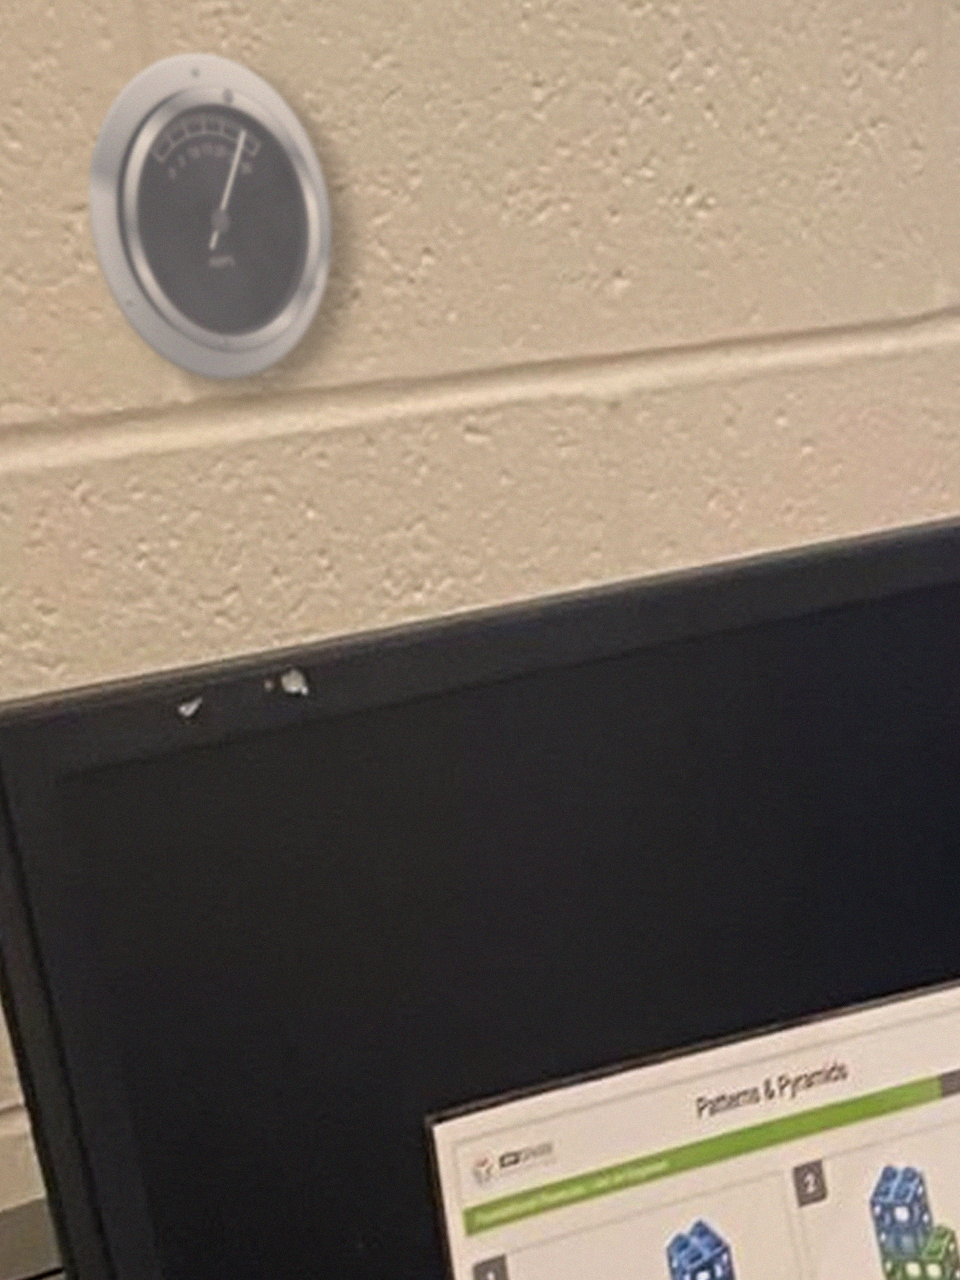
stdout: A 25
